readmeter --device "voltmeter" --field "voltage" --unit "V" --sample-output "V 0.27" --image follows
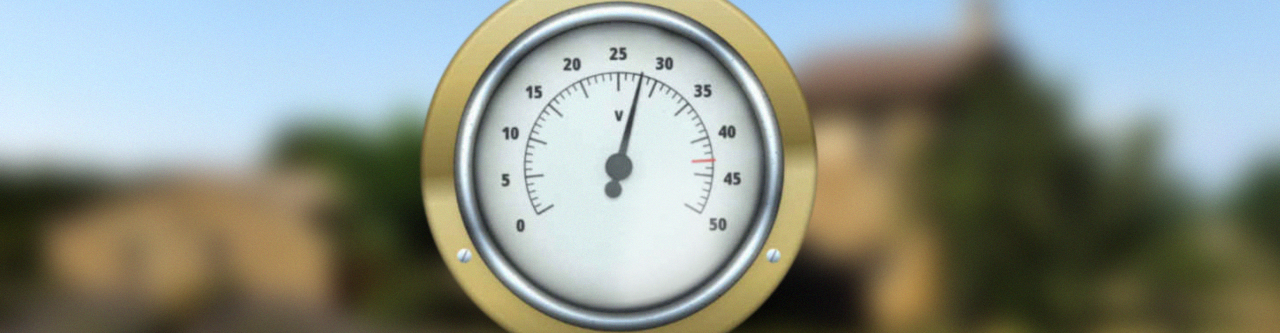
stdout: V 28
